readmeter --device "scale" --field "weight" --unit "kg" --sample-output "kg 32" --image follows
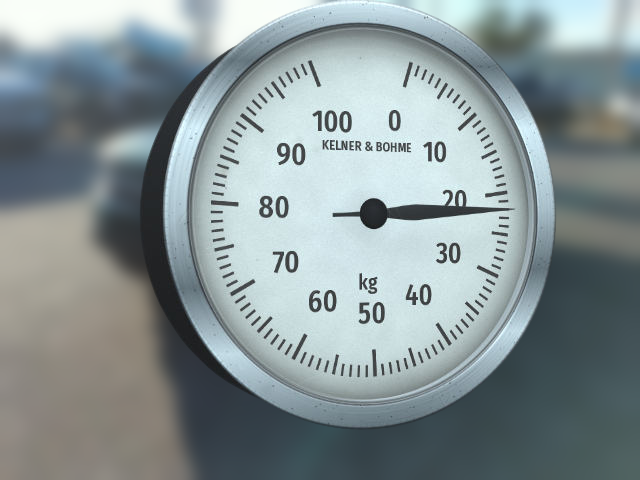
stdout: kg 22
